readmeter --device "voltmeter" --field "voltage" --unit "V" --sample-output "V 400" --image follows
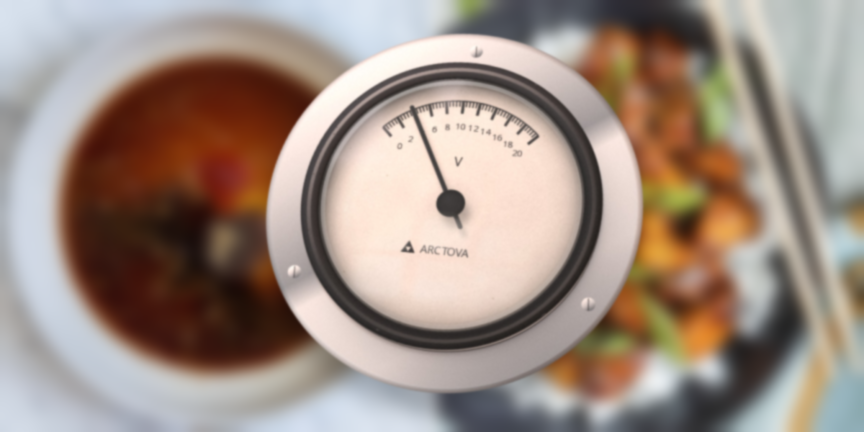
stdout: V 4
